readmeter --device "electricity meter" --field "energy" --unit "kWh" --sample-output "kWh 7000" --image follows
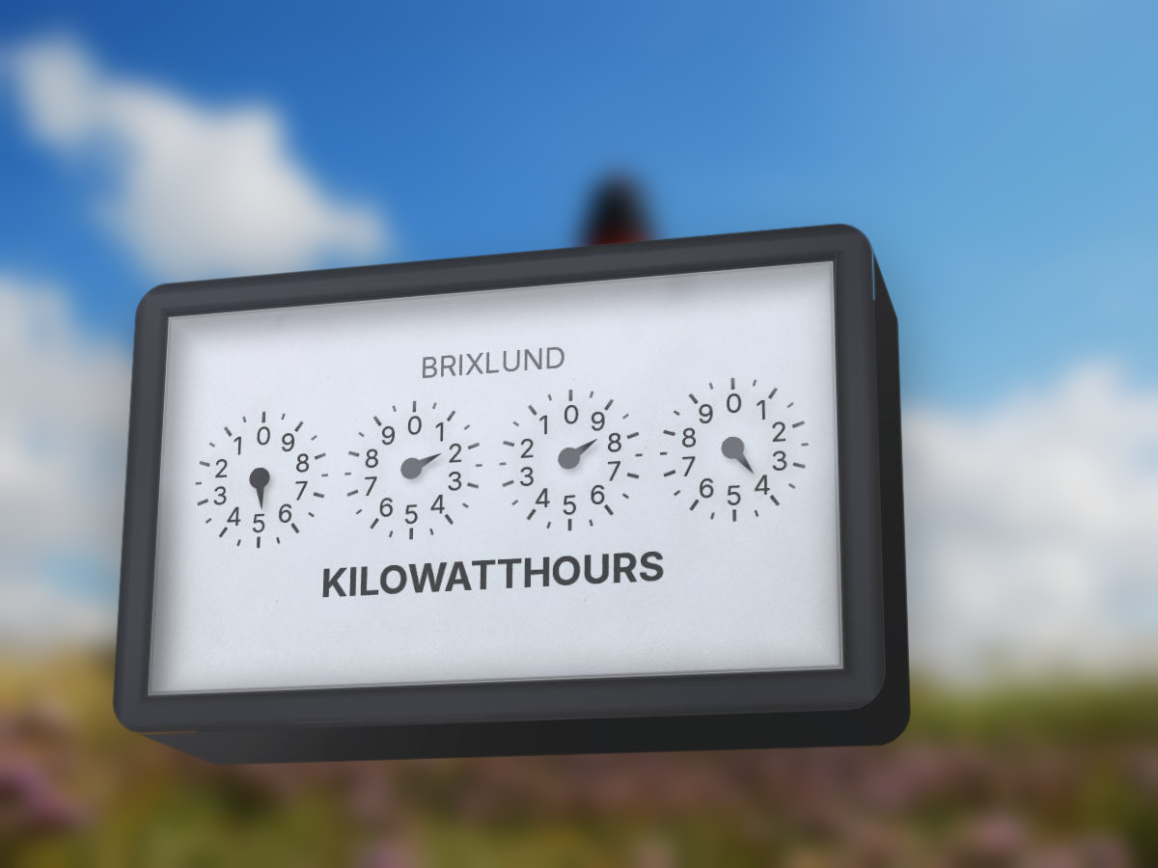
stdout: kWh 5184
